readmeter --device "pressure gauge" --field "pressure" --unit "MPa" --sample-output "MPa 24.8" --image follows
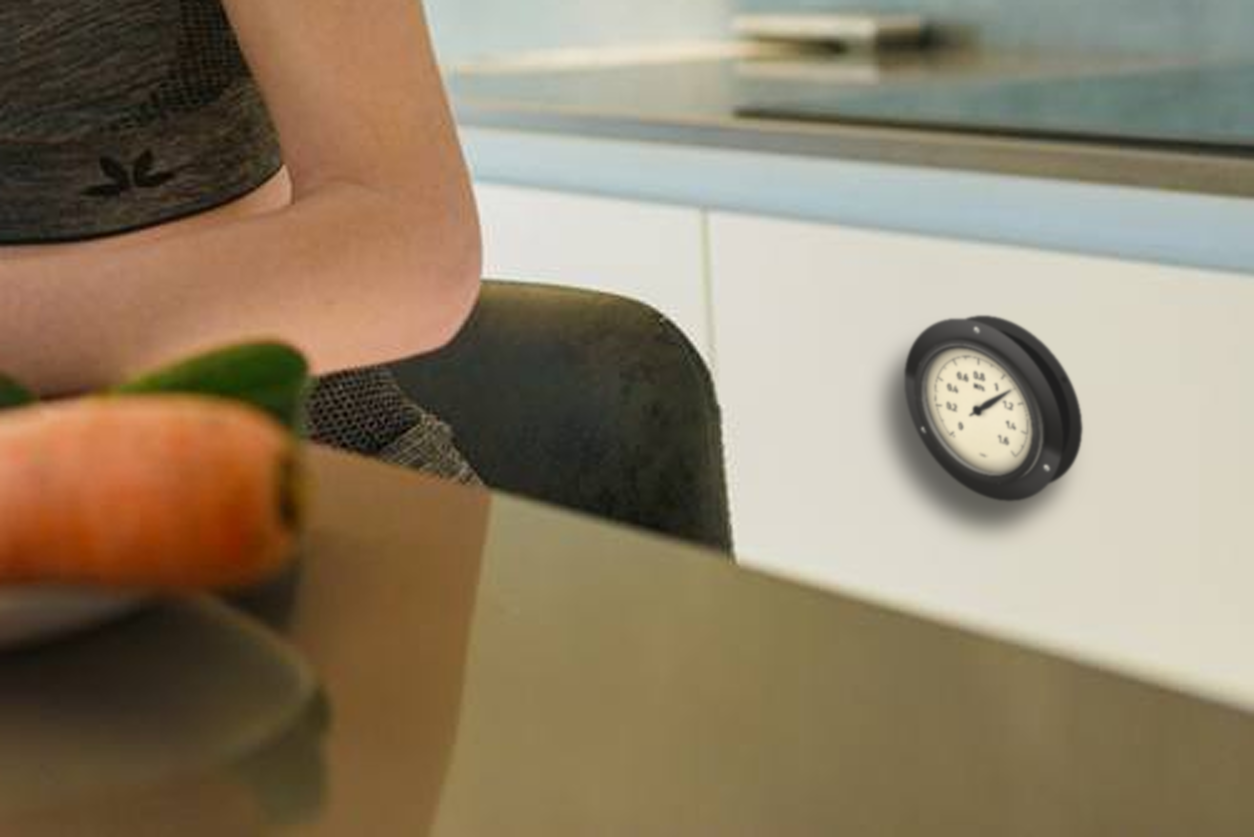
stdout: MPa 1.1
